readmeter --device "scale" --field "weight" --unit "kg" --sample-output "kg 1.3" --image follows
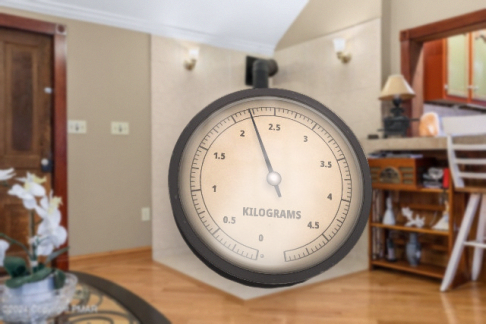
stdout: kg 2.2
